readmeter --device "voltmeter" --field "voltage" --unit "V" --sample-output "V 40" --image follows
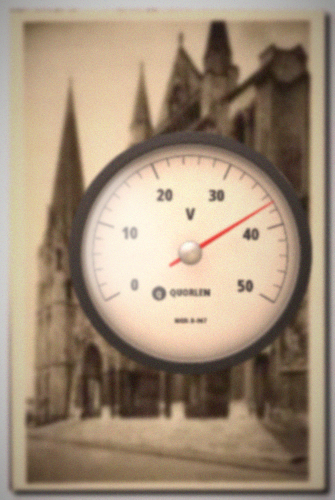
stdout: V 37
